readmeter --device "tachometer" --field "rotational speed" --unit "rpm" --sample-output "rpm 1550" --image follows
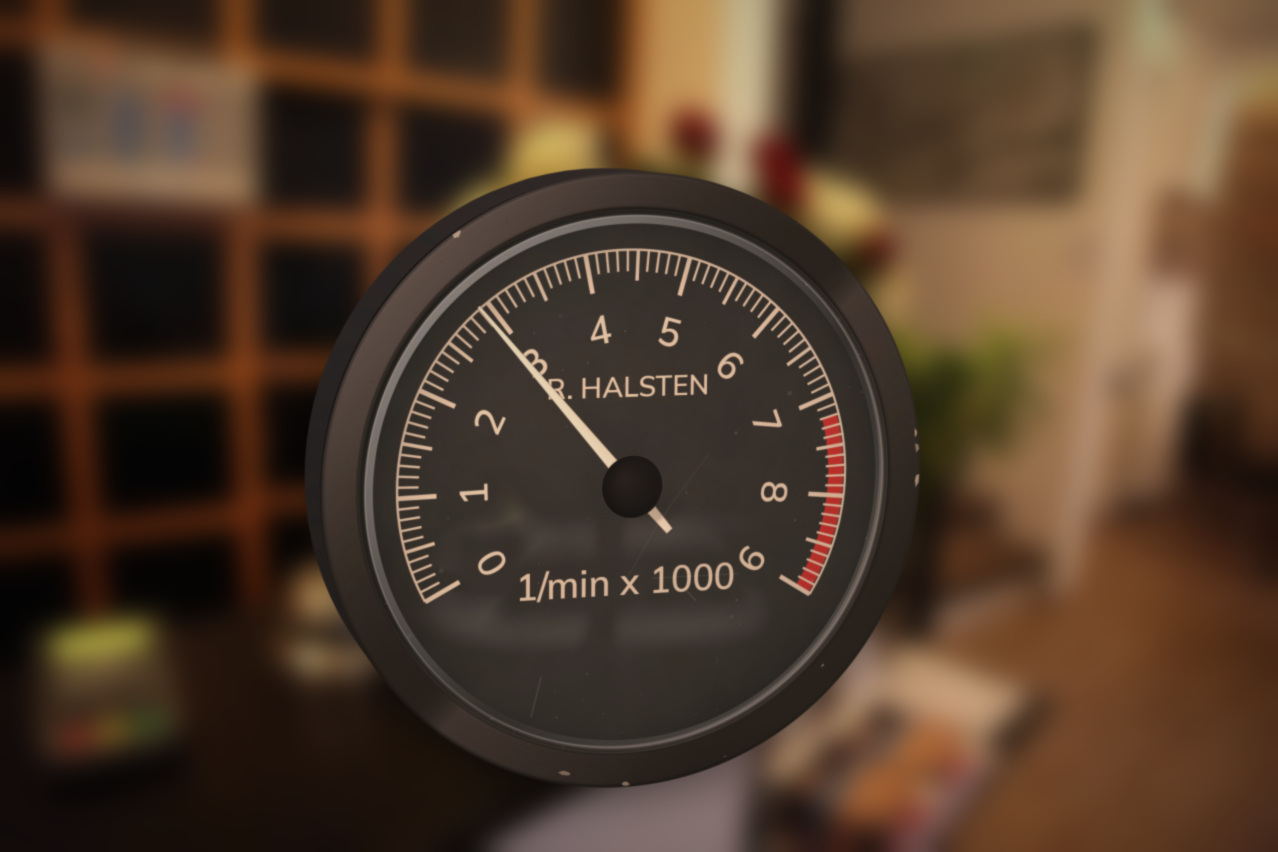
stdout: rpm 2900
